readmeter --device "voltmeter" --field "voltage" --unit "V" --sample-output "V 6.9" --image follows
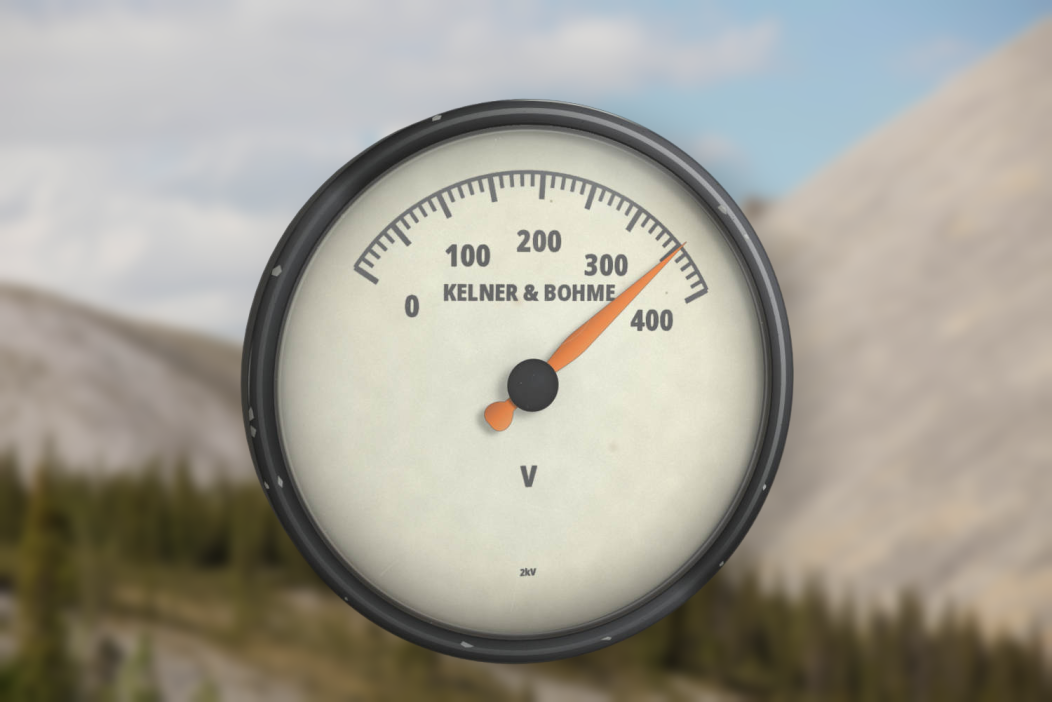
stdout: V 350
